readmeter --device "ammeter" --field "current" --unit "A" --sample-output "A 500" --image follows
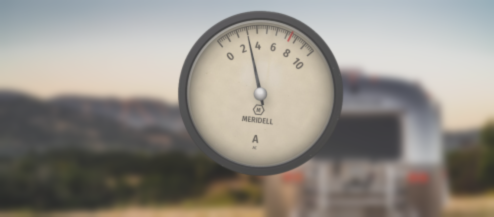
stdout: A 3
